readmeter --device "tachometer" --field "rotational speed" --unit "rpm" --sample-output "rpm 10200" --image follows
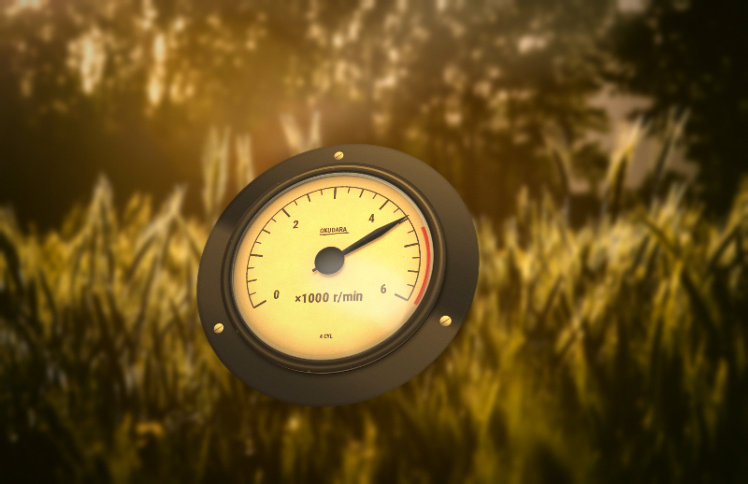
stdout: rpm 4500
